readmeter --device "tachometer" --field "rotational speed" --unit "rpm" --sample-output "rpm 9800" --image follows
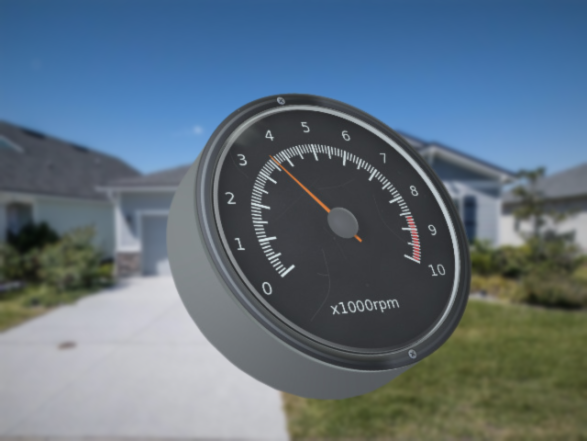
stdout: rpm 3500
